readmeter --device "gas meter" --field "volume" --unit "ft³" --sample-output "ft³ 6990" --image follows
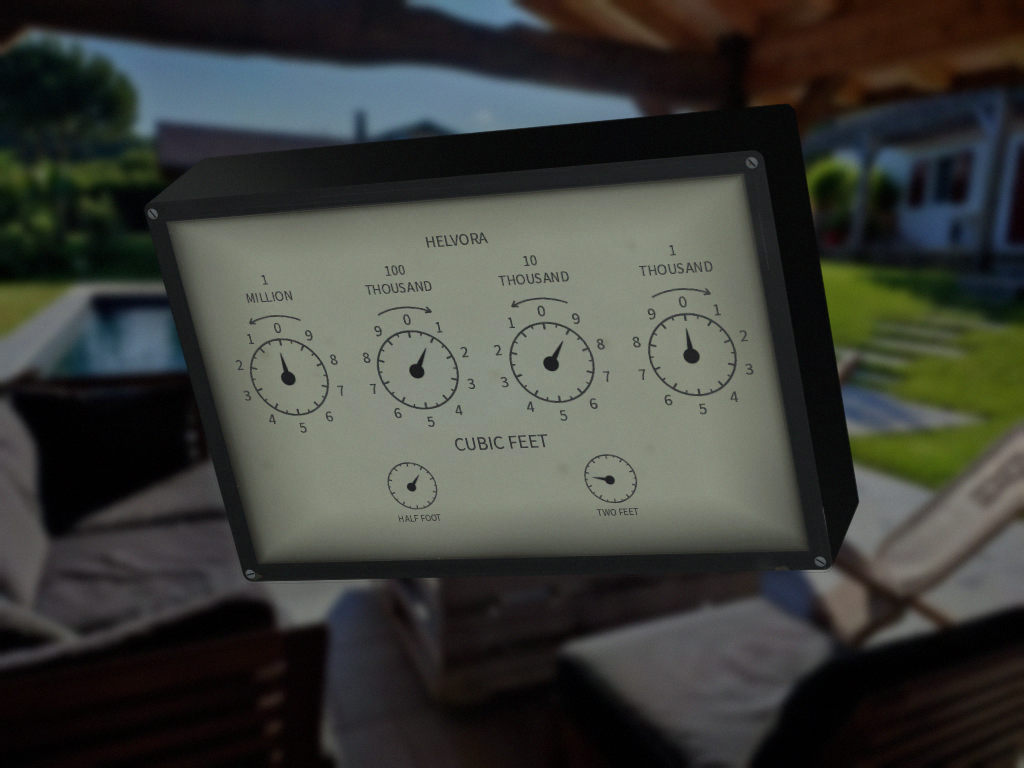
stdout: ft³ 9000
